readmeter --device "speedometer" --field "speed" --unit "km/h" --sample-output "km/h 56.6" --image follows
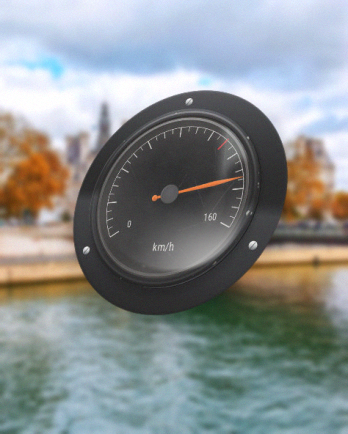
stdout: km/h 135
